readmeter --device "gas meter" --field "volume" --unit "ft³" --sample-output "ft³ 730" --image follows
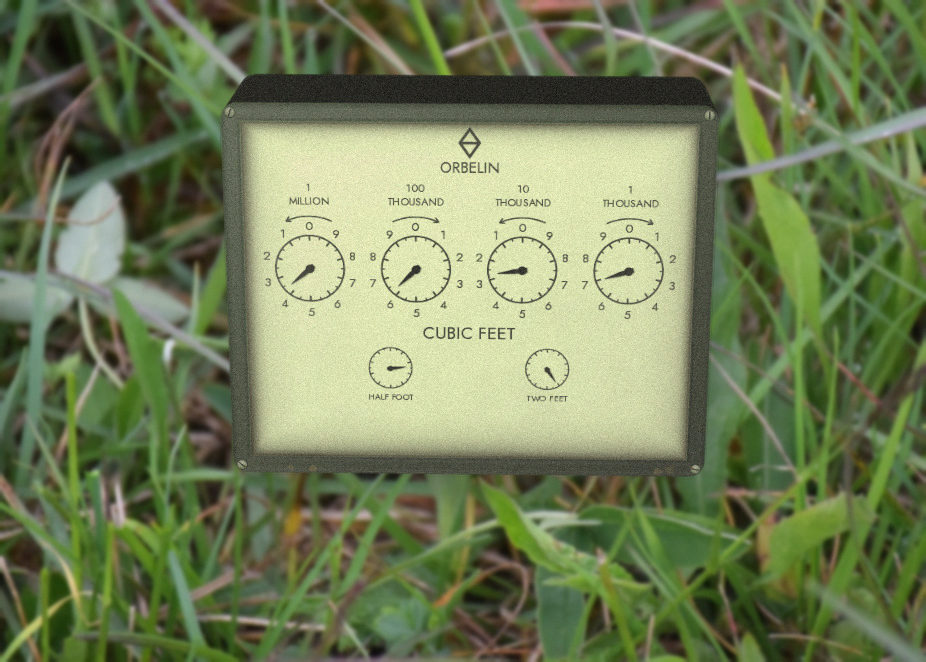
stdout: ft³ 362700
